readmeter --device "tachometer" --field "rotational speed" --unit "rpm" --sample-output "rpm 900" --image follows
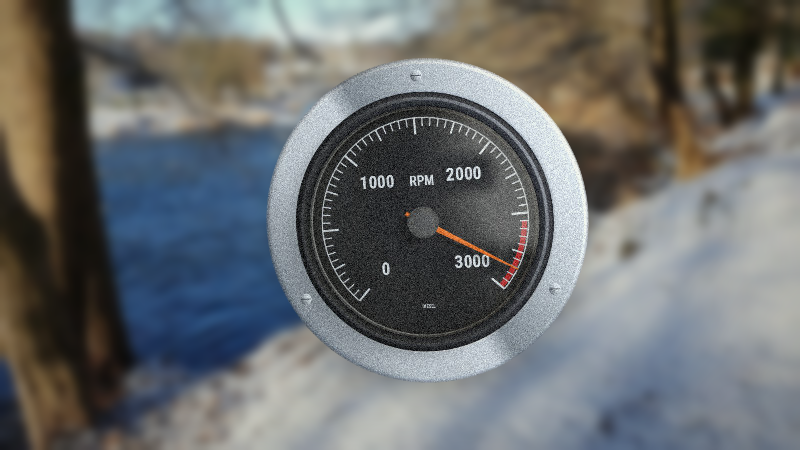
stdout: rpm 2850
